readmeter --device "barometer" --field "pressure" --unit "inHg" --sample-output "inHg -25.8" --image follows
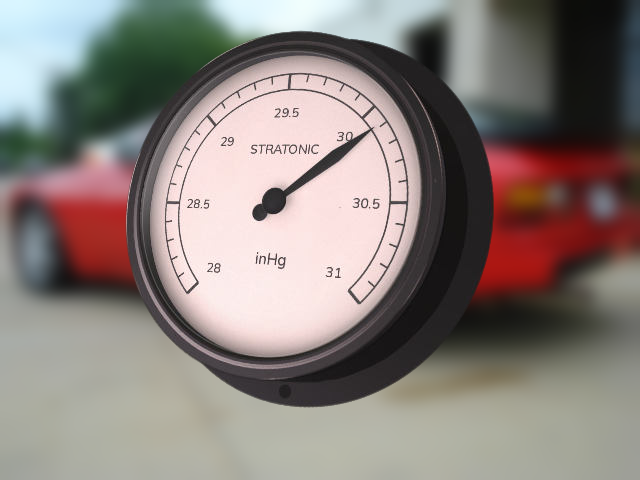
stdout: inHg 30.1
